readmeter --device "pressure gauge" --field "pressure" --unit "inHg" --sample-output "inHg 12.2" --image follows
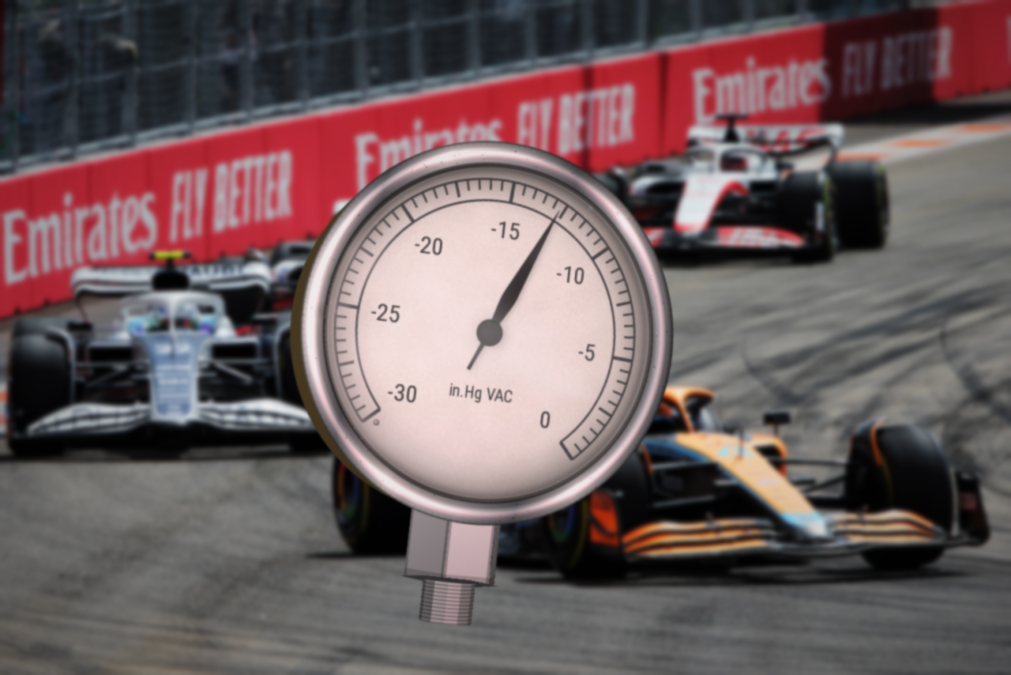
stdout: inHg -12.75
